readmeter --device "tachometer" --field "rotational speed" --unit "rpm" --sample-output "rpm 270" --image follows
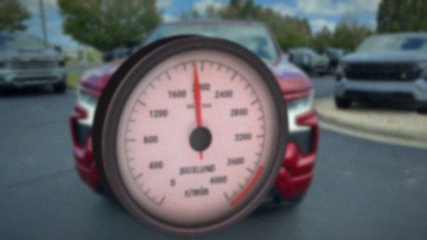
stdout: rpm 1900
